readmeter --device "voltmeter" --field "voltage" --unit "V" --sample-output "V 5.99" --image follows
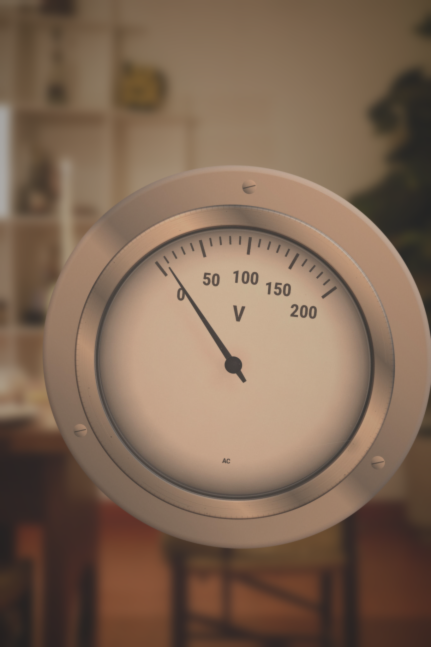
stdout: V 10
